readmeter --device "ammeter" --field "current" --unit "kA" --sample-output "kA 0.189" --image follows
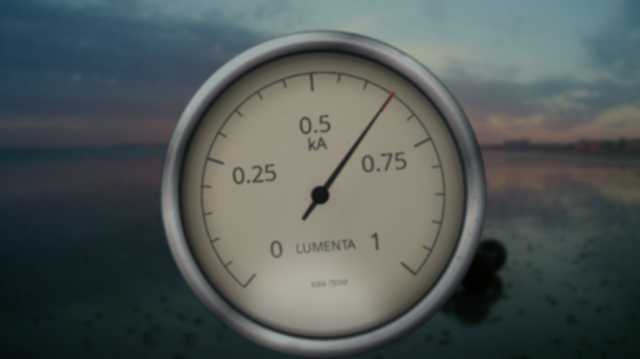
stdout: kA 0.65
